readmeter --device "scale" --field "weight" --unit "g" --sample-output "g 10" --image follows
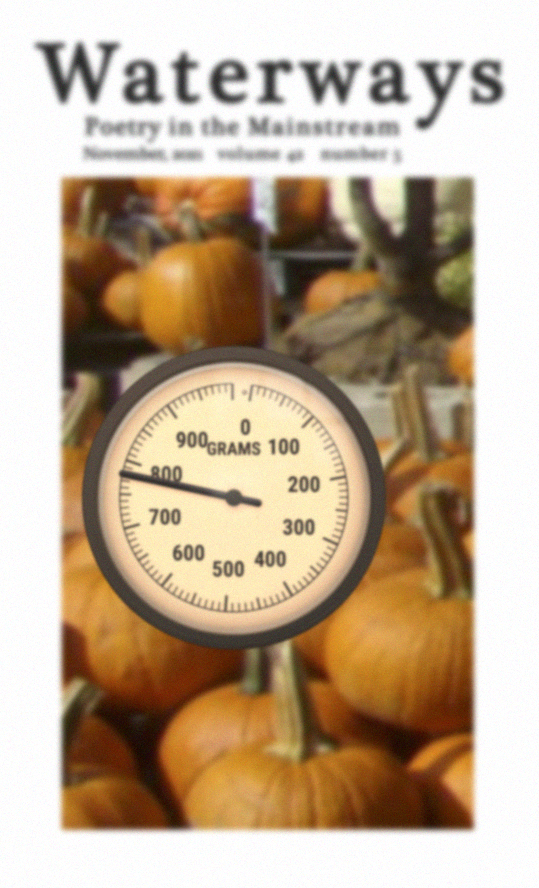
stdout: g 780
